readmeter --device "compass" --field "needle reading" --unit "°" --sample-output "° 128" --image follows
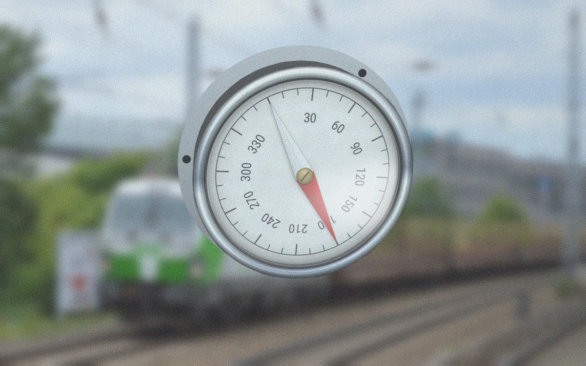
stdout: ° 180
